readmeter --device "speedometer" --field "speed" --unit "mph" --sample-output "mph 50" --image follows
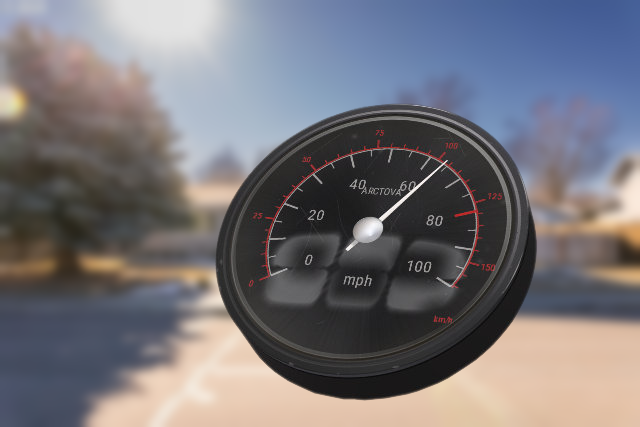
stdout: mph 65
